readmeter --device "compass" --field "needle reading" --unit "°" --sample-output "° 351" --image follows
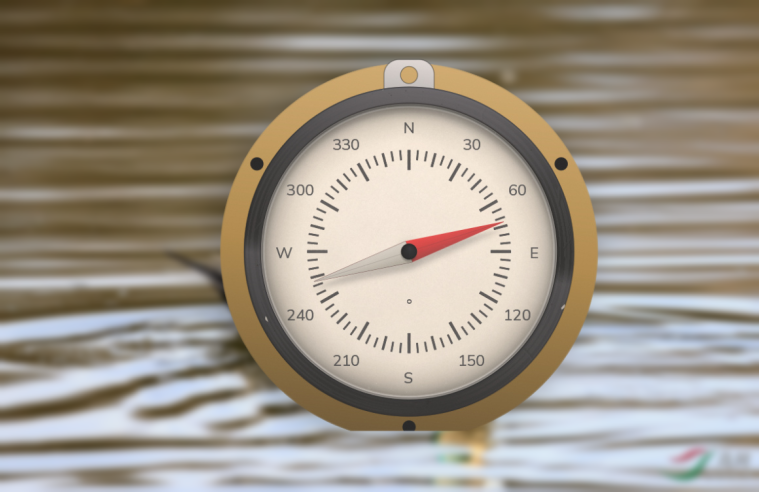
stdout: ° 72.5
